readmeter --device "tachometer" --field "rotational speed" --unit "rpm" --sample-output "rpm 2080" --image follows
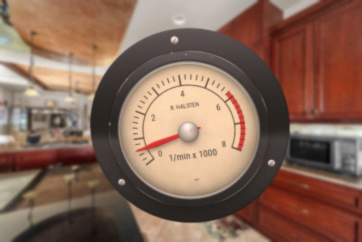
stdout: rpm 600
